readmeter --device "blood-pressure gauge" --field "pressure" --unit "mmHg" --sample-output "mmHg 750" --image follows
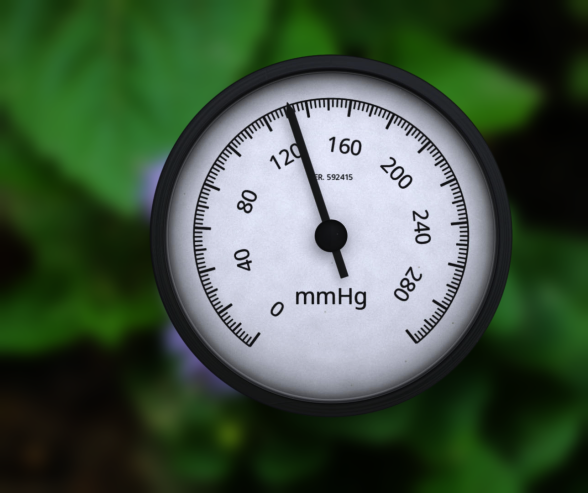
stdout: mmHg 132
